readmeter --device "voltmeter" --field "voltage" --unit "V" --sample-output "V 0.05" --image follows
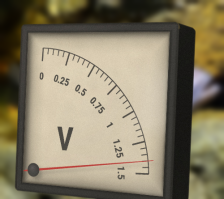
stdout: V 1.4
